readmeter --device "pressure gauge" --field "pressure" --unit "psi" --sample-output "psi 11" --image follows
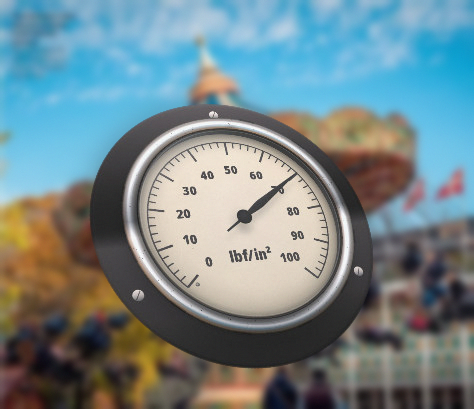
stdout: psi 70
